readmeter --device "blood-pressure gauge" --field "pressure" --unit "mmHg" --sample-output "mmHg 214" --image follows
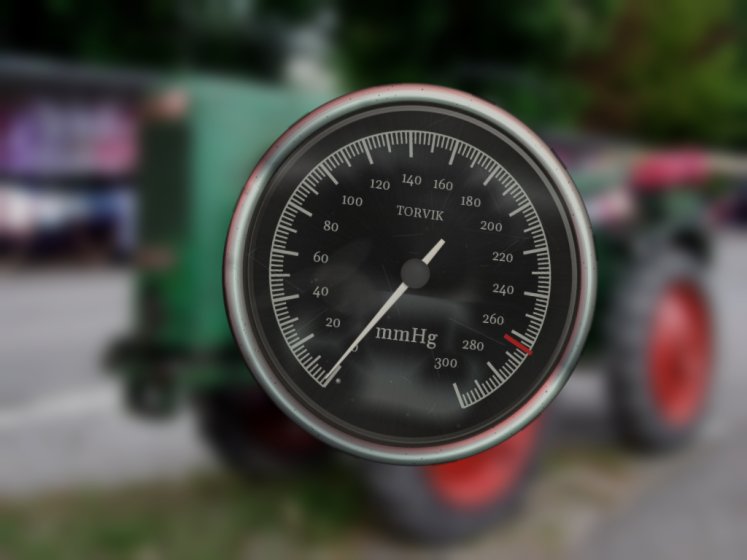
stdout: mmHg 2
